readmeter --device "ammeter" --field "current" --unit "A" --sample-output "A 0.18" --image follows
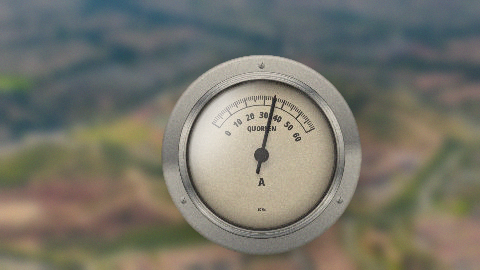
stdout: A 35
